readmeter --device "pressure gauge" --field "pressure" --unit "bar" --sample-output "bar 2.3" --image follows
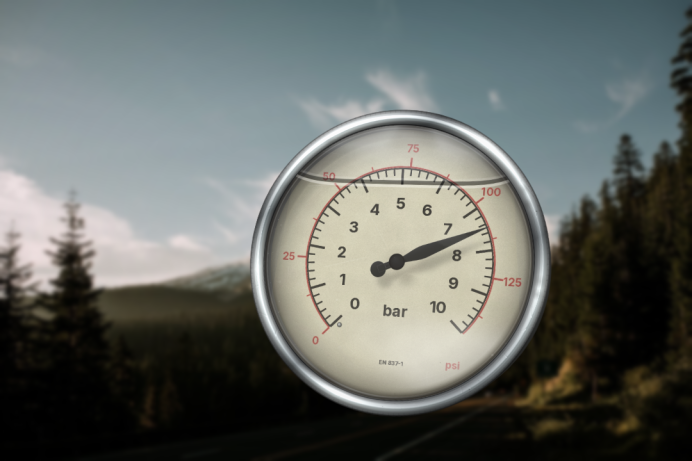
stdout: bar 7.5
